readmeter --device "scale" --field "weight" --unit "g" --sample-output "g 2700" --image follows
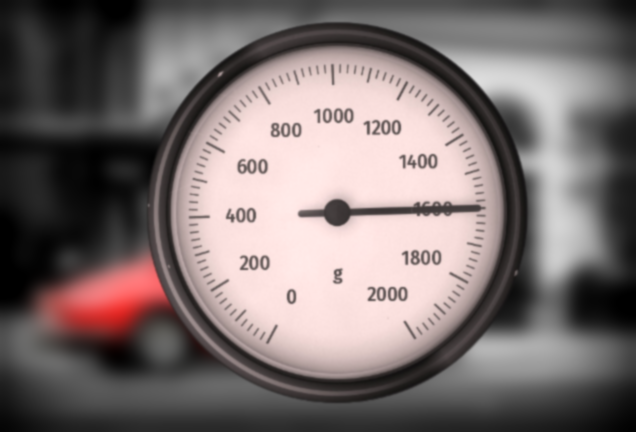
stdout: g 1600
